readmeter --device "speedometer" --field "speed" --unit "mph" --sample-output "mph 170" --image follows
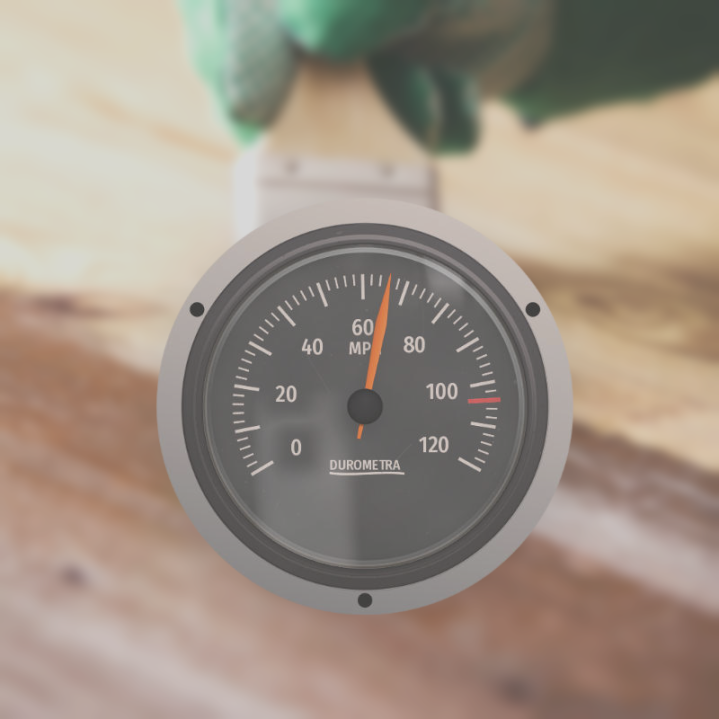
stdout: mph 66
